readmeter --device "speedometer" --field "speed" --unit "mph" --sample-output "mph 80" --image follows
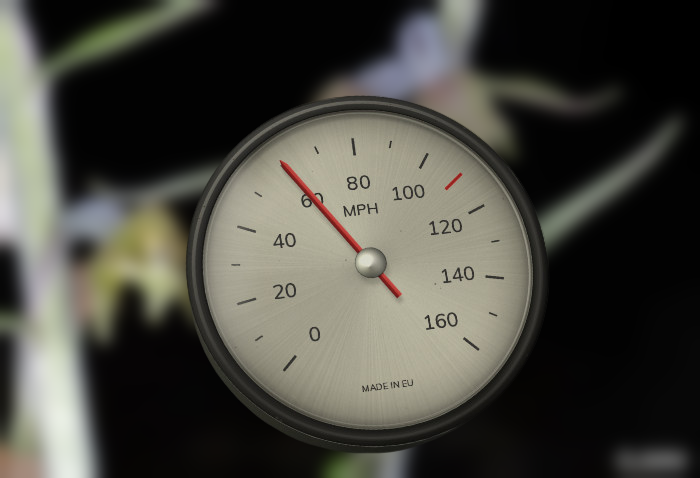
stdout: mph 60
